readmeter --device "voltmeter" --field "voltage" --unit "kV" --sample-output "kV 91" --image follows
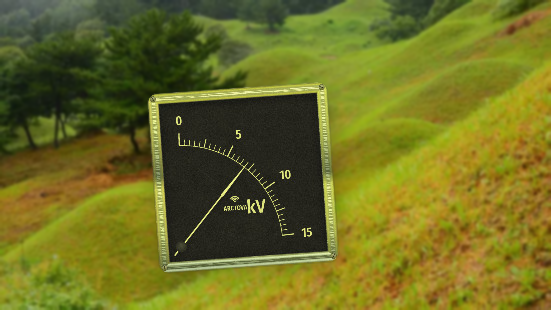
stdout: kV 7
